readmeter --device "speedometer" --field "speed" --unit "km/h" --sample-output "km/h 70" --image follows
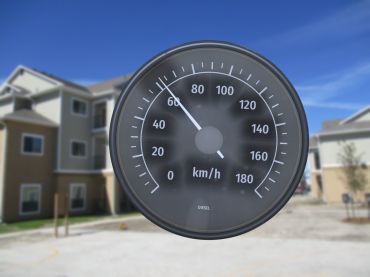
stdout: km/h 62.5
